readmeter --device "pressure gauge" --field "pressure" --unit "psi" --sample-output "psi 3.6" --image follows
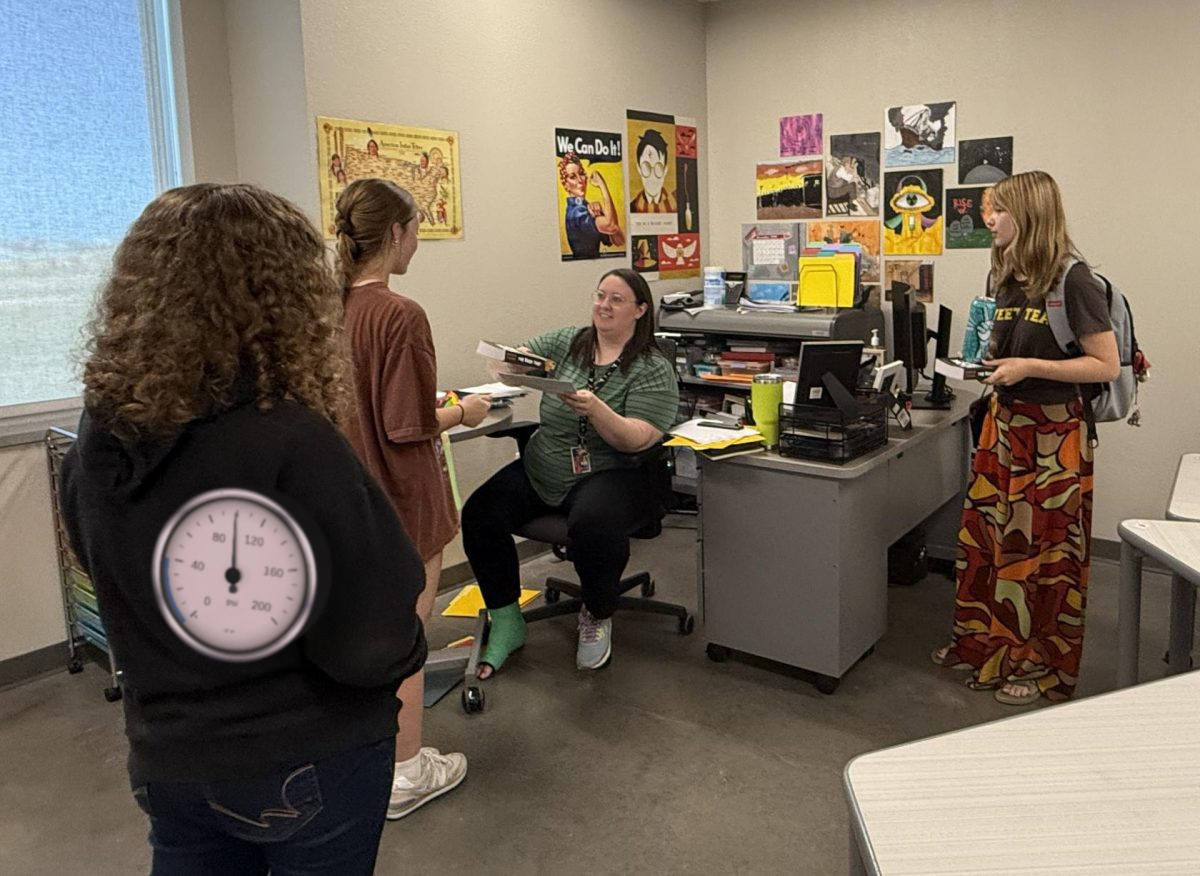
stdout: psi 100
